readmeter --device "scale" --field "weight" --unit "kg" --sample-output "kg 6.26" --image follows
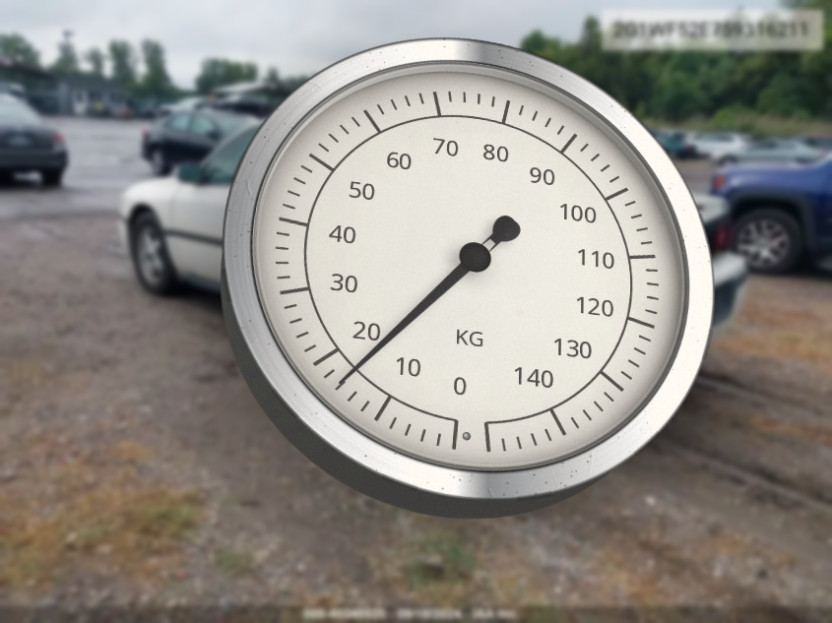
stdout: kg 16
